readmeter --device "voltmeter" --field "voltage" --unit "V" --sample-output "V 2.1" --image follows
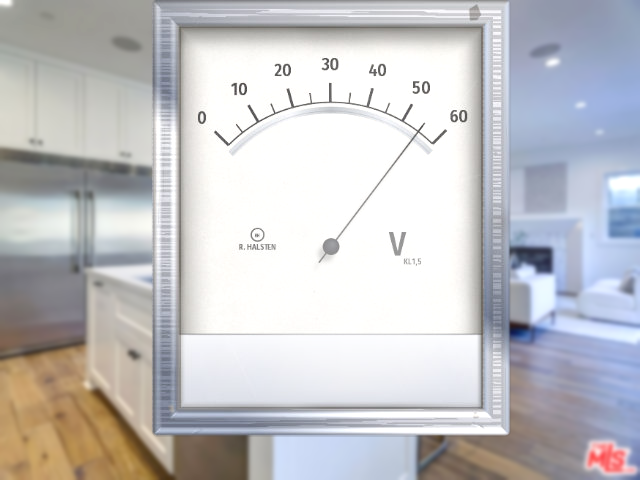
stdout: V 55
